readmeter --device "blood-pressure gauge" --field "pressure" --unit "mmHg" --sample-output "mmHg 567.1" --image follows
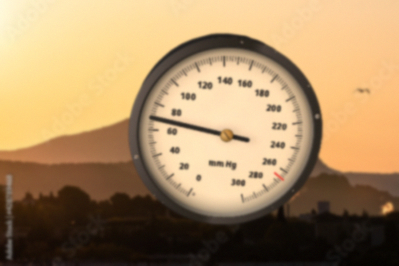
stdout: mmHg 70
